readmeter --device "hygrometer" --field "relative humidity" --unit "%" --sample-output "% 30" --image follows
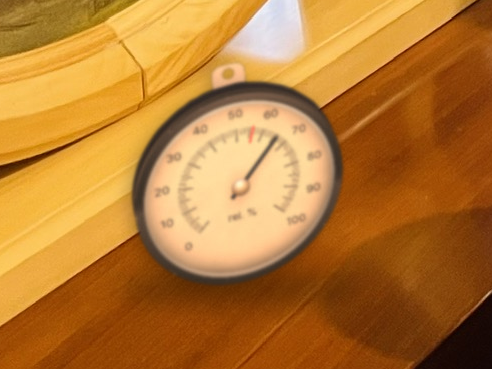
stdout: % 65
